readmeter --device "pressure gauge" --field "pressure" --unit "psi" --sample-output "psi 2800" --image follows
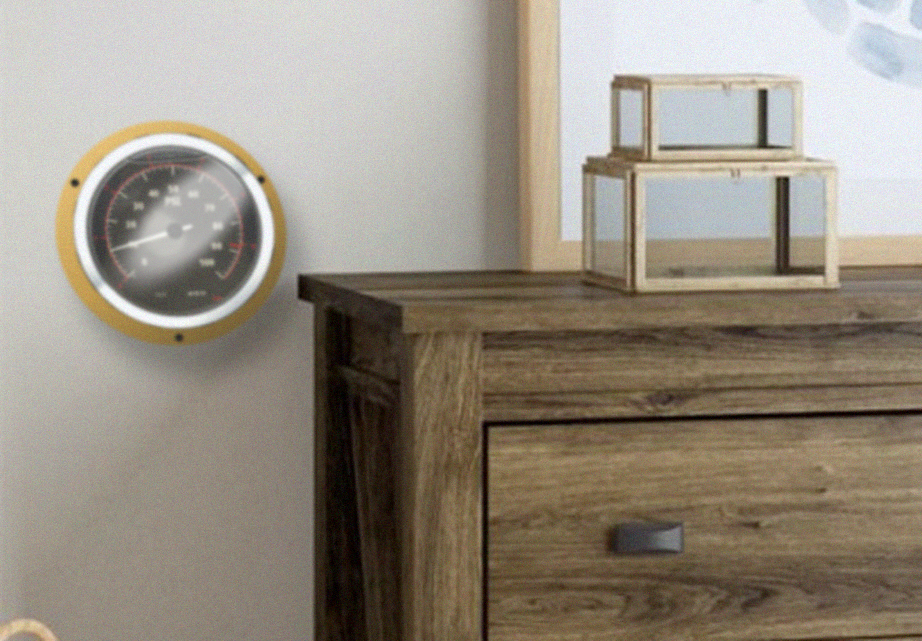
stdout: psi 10
